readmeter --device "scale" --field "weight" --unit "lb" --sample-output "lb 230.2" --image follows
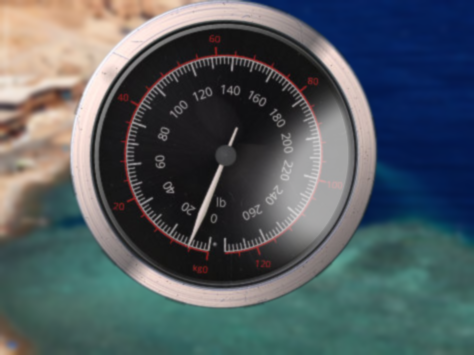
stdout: lb 10
